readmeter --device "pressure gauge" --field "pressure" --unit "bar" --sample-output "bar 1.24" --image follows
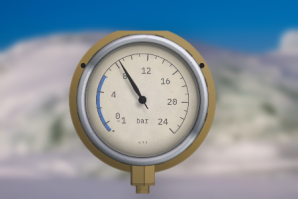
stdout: bar 8.5
